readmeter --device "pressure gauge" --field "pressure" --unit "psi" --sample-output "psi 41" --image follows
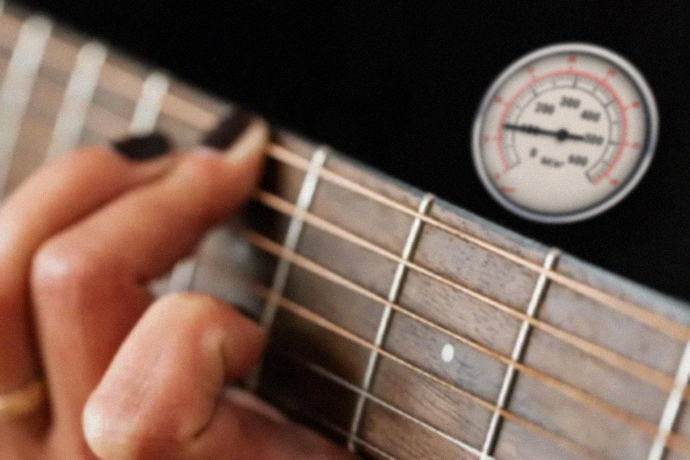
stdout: psi 100
